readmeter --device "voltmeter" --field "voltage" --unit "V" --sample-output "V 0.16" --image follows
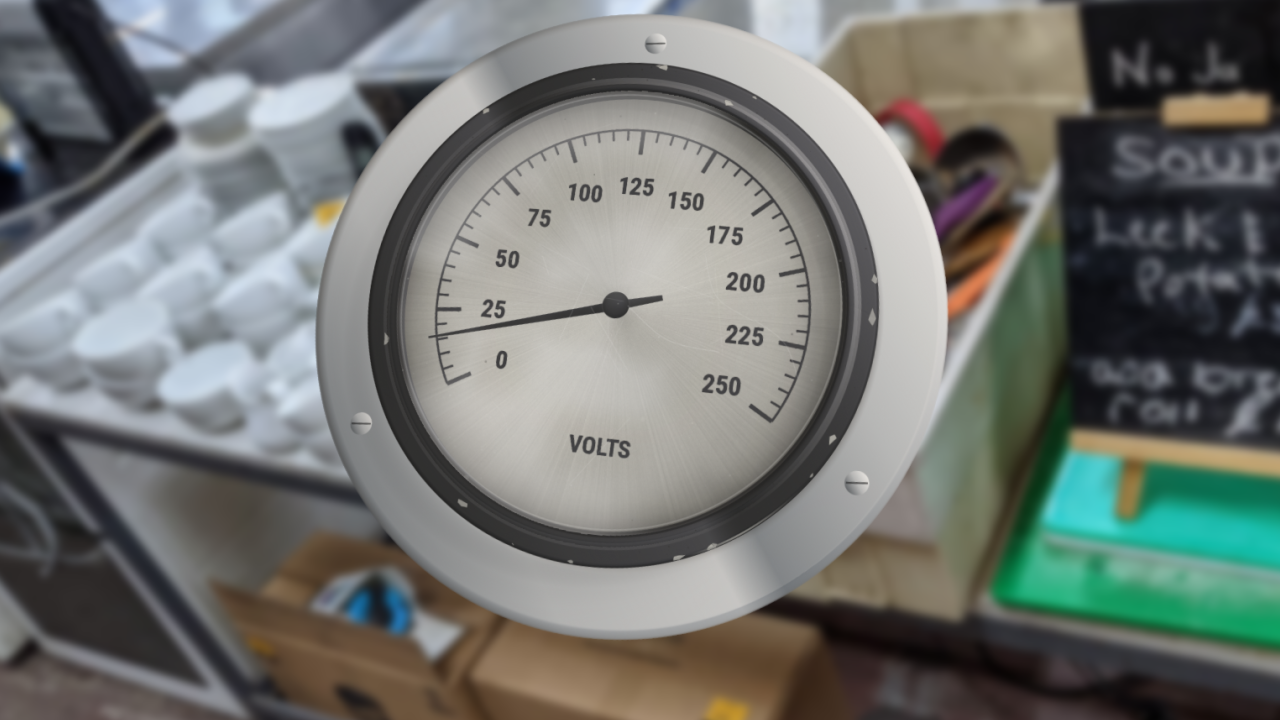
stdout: V 15
